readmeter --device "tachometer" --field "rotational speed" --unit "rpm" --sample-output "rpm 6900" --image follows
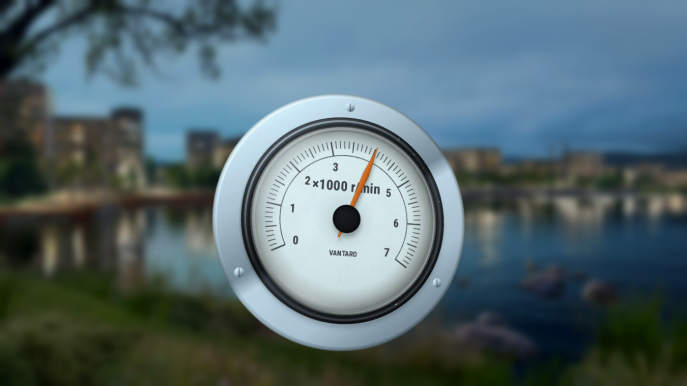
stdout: rpm 4000
